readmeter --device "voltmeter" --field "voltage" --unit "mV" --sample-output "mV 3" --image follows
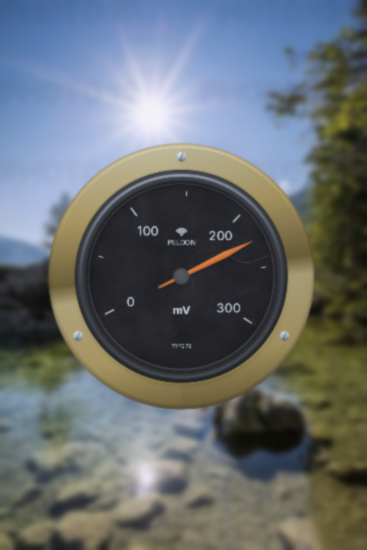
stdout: mV 225
